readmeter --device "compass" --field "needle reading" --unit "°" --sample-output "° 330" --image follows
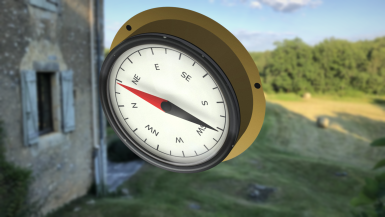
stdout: ° 30
